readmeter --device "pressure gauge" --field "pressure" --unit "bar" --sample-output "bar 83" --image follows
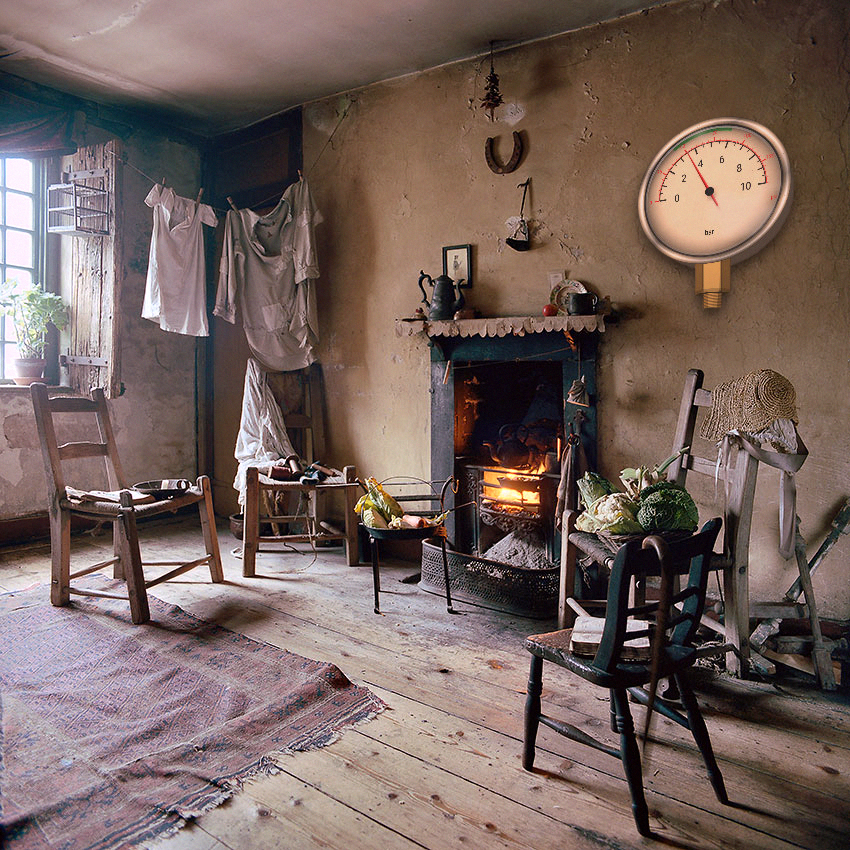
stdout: bar 3.5
